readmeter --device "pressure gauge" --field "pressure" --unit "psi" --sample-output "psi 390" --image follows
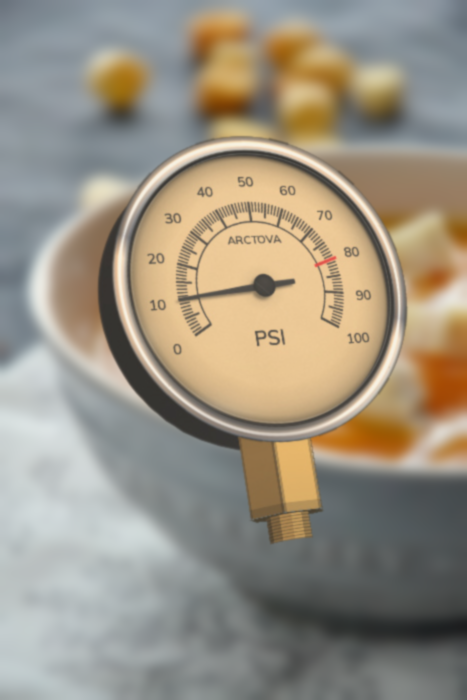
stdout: psi 10
